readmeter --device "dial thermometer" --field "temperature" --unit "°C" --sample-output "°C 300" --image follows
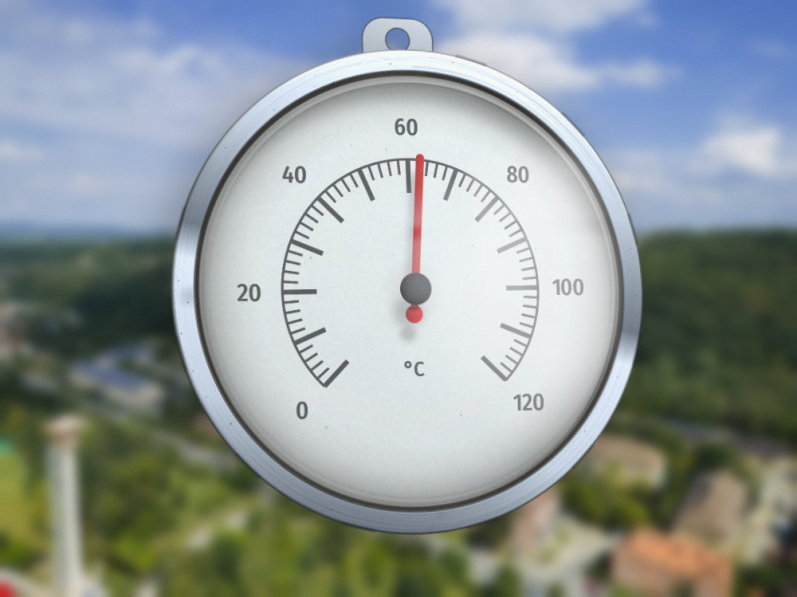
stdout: °C 62
